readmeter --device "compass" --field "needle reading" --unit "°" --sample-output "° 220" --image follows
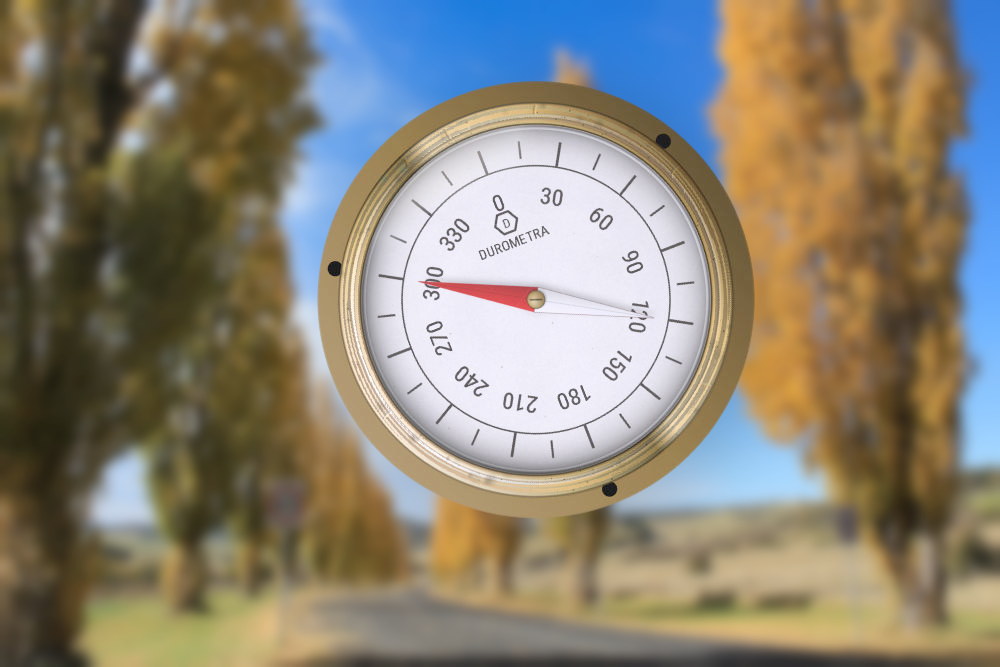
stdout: ° 300
